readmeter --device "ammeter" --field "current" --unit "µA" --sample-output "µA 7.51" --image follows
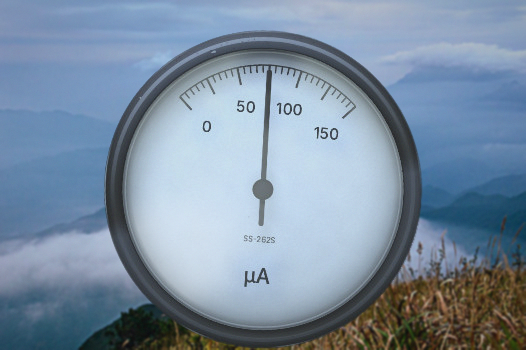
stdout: µA 75
